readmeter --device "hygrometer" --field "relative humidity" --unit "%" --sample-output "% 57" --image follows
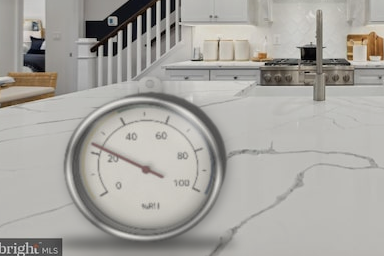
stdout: % 25
